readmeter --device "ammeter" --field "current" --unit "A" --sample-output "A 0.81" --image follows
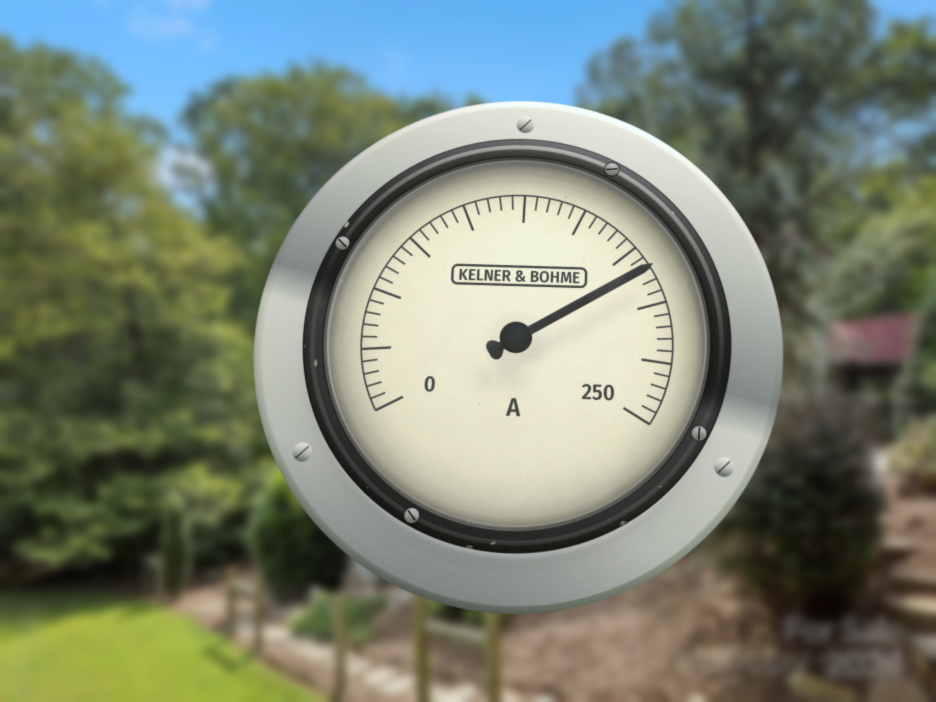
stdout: A 185
